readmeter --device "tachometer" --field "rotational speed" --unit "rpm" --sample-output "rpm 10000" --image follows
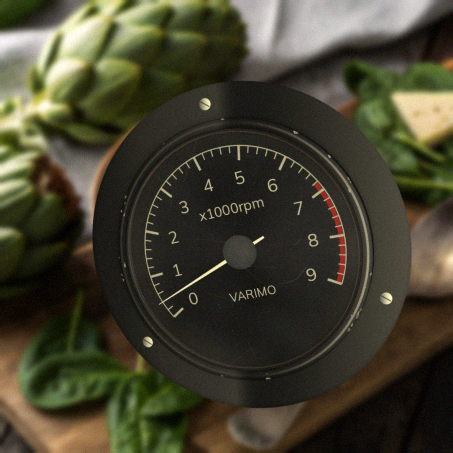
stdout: rpm 400
